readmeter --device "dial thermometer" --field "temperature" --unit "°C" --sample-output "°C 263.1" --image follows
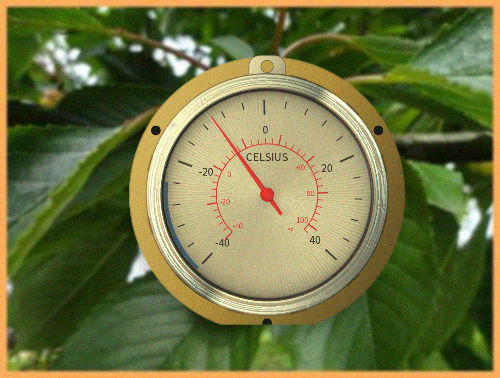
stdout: °C -10
